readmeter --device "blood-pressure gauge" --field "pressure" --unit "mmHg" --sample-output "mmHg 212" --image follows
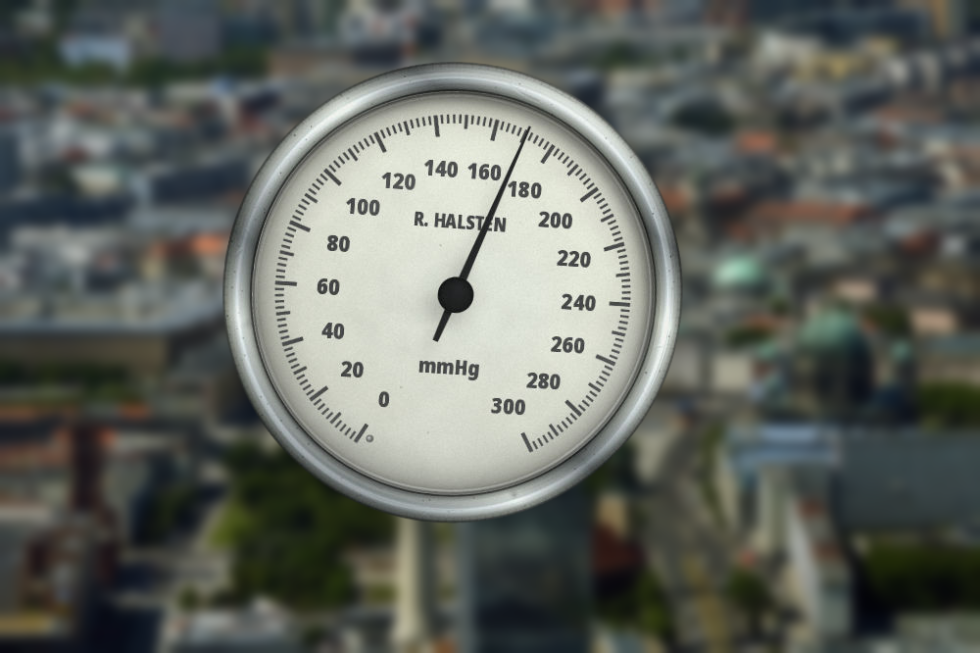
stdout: mmHg 170
